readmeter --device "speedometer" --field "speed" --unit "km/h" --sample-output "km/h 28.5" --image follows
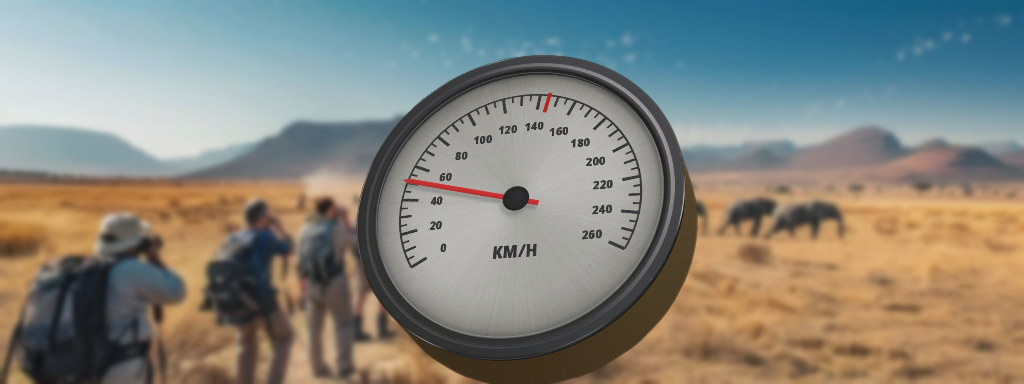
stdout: km/h 50
